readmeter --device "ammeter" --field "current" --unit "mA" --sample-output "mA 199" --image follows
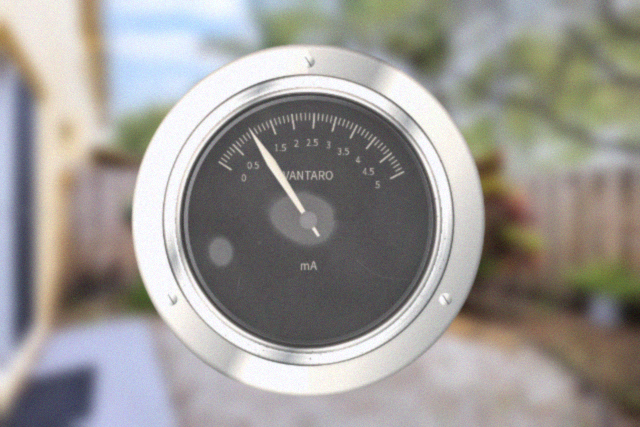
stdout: mA 1
